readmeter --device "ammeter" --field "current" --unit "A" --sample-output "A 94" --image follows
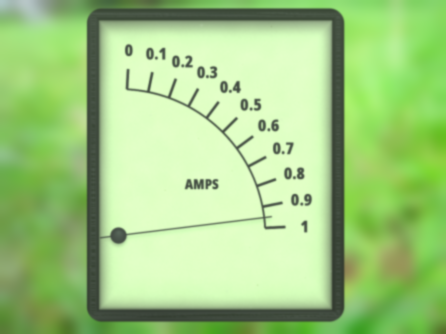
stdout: A 0.95
